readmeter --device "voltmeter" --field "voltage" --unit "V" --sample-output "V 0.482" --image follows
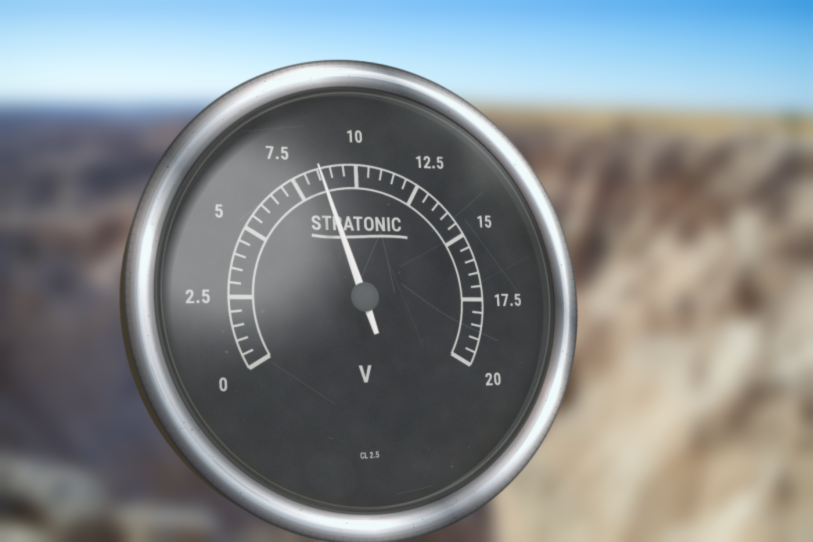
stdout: V 8.5
